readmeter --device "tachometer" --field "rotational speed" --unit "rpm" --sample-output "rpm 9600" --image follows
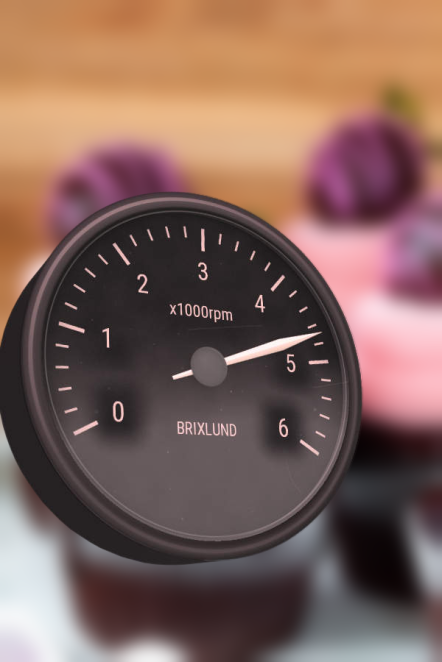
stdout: rpm 4700
